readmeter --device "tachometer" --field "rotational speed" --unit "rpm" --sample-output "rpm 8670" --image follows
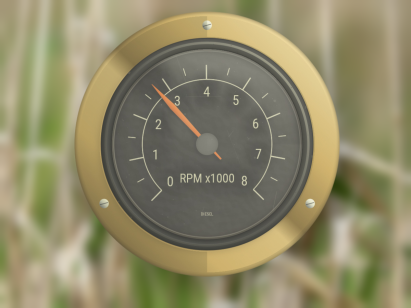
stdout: rpm 2750
